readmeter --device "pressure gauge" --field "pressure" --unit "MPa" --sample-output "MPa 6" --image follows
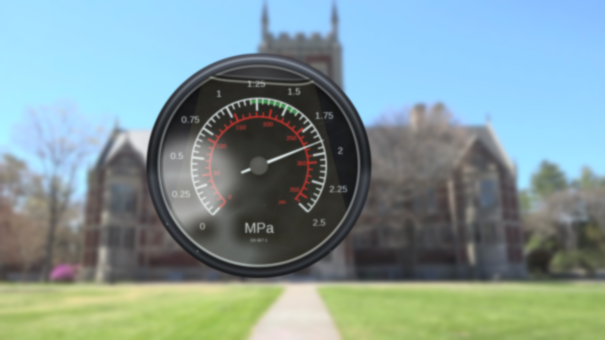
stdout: MPa 1.9
